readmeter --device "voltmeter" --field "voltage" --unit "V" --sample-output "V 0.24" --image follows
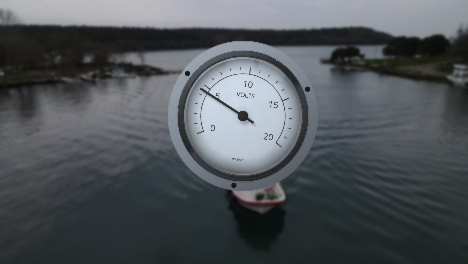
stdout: V 4.5
